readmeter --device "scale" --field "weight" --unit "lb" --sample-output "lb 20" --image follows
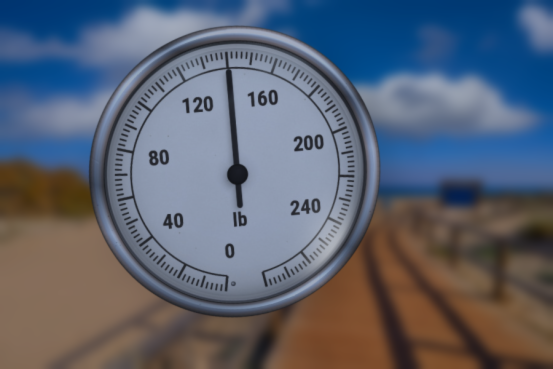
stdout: lb 140
